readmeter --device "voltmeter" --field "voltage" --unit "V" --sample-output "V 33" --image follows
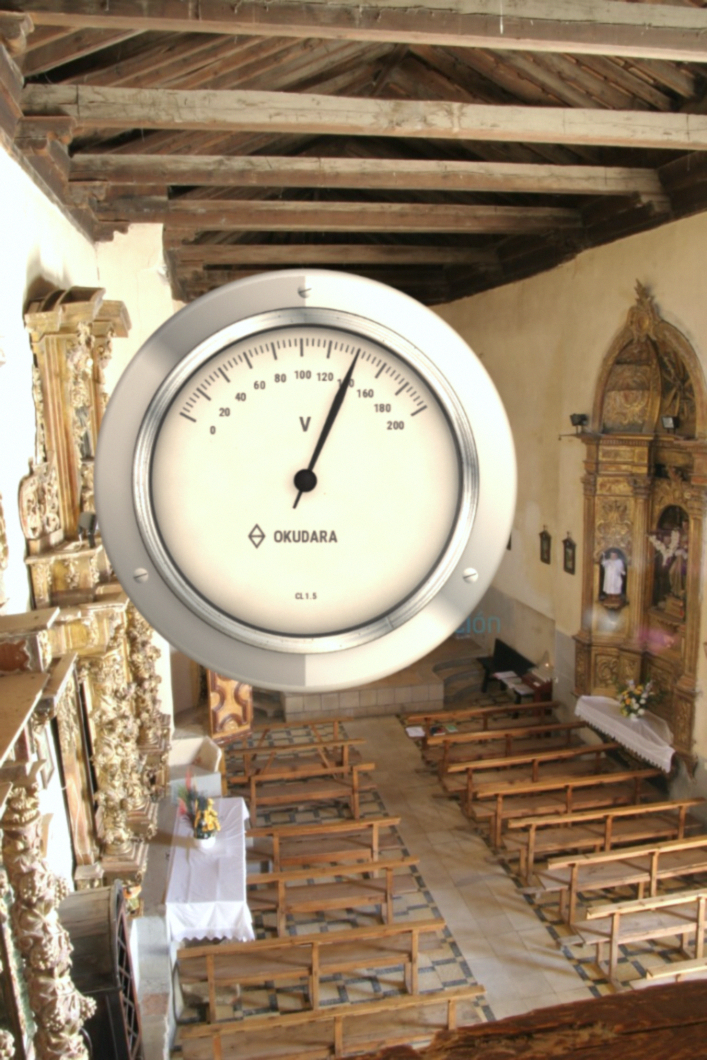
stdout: V 140
